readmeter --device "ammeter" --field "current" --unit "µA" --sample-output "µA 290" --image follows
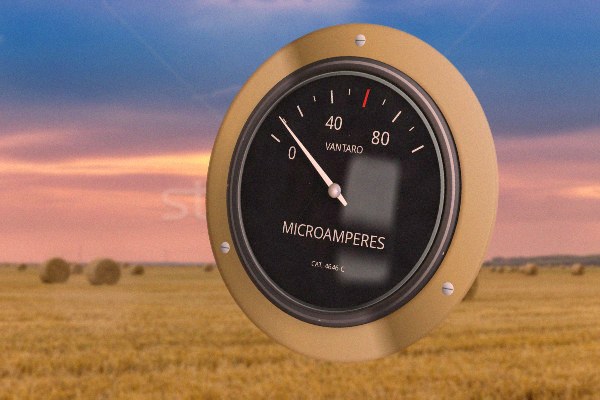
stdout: µA 10
